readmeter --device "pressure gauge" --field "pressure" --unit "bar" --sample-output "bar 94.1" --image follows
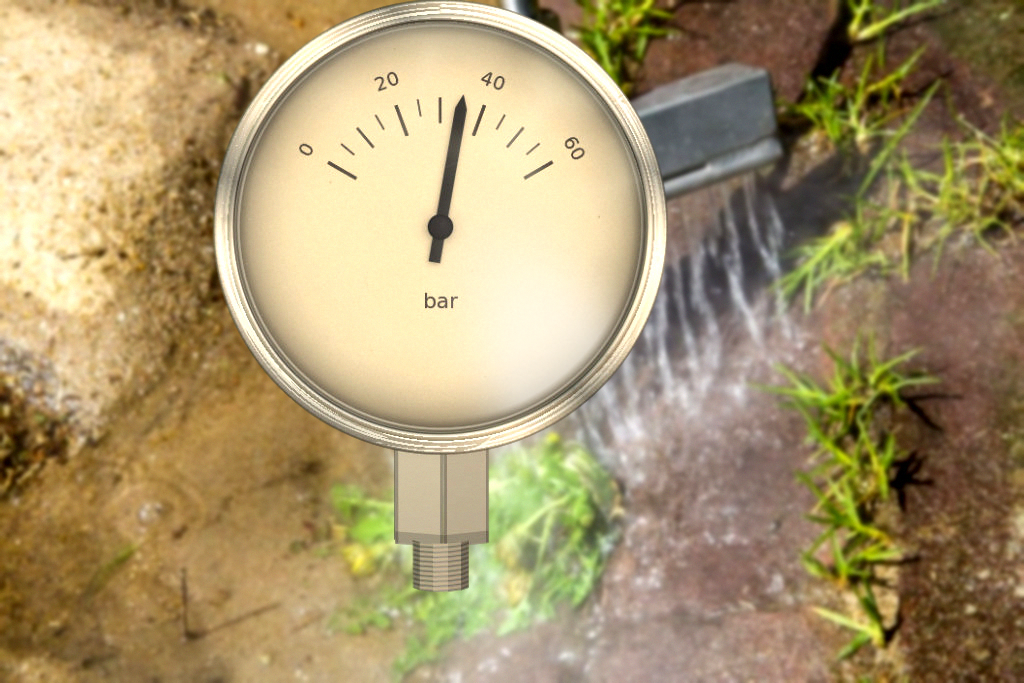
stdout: bar 35
